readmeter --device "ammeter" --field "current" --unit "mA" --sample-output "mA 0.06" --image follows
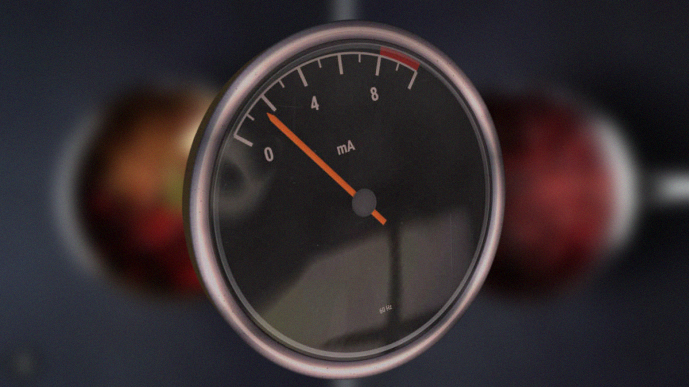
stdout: mA 1.5
